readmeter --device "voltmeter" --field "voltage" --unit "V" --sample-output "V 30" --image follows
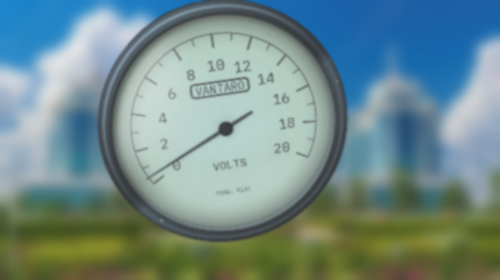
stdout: V 0.5
